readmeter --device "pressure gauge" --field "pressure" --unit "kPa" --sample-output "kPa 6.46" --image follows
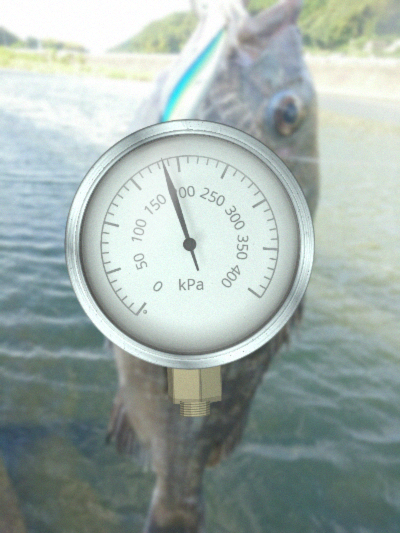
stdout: kPa 185
